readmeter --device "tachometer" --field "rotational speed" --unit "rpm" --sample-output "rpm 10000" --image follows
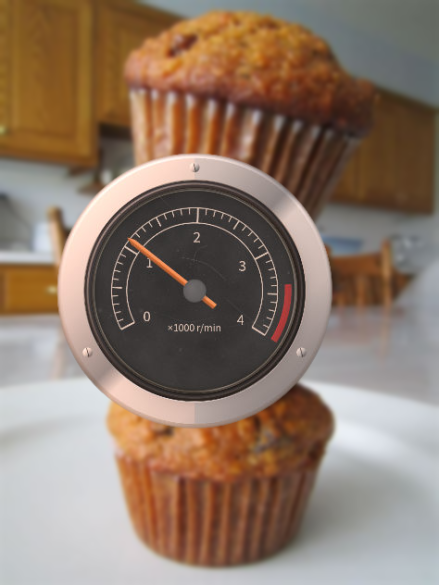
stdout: rpm 1100
